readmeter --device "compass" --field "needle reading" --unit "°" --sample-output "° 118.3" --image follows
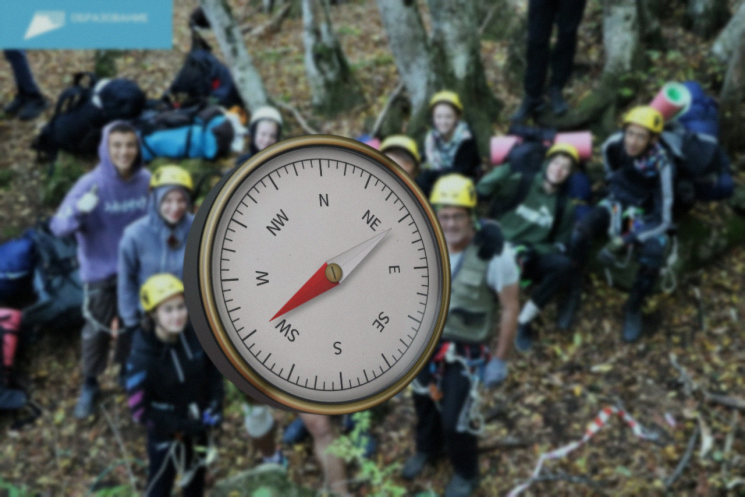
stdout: ° 240
